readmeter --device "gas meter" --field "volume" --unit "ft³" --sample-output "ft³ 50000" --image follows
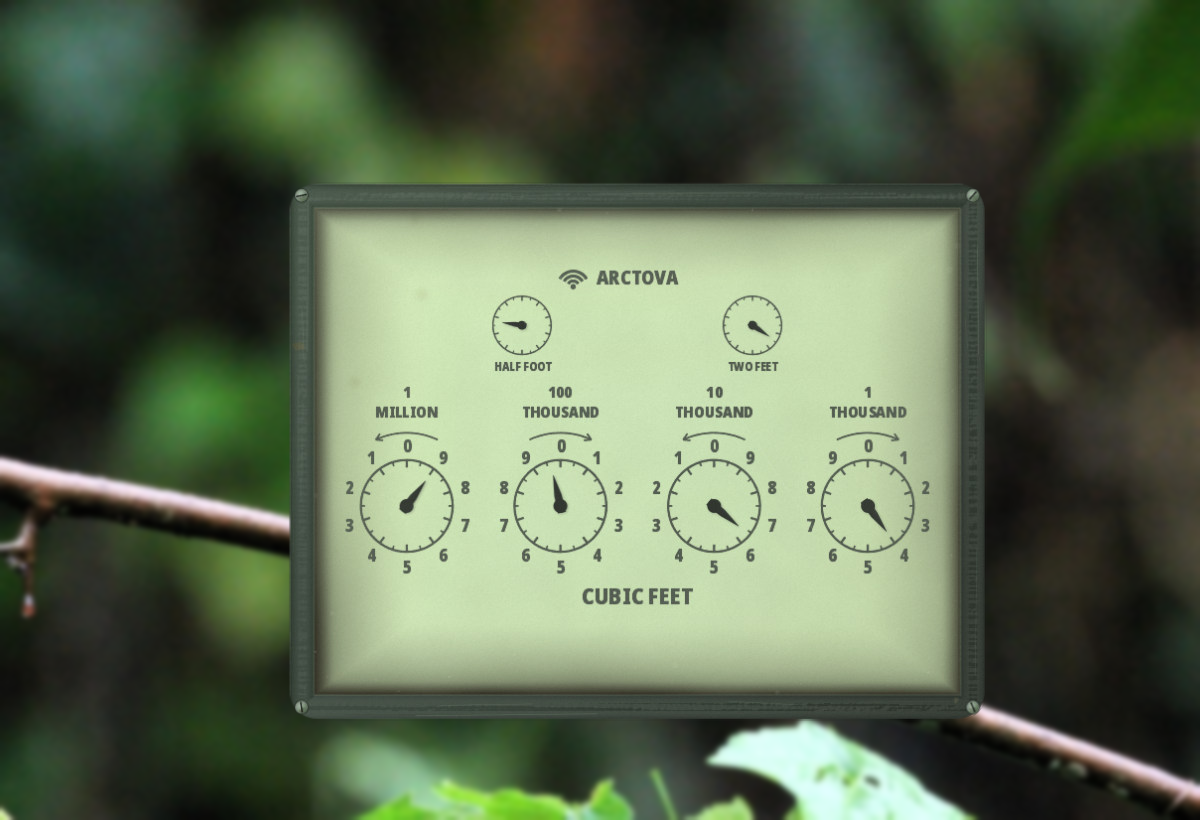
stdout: ft³ 896400
